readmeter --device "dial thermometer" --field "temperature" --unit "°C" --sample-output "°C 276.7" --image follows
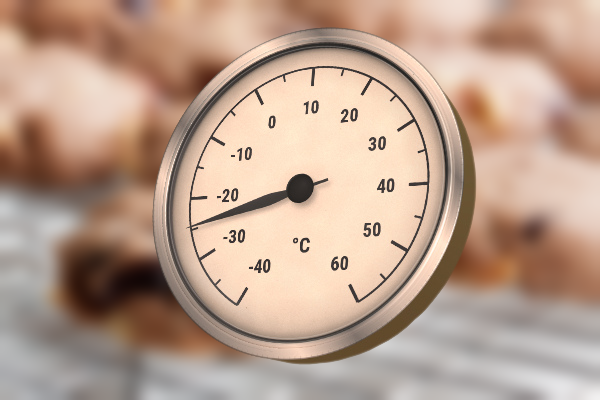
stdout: °C -25
